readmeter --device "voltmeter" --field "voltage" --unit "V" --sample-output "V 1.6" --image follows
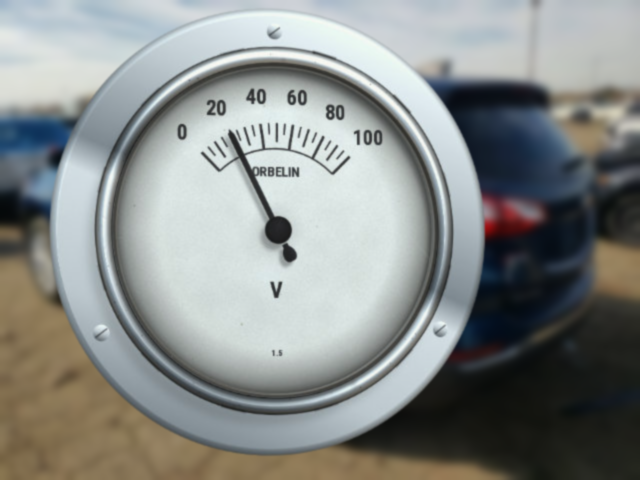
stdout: V 20
